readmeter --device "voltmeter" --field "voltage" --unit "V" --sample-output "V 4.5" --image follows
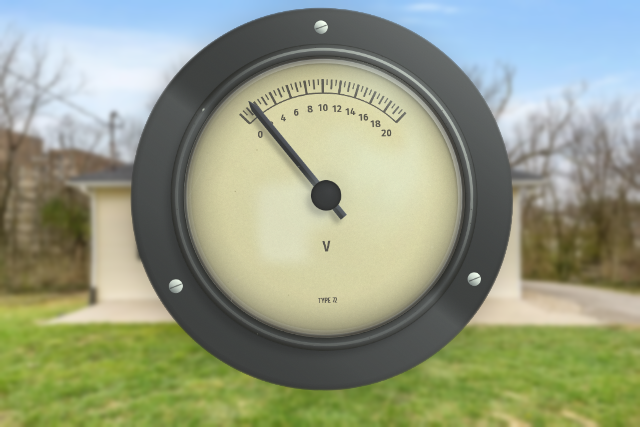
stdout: V 1.5
